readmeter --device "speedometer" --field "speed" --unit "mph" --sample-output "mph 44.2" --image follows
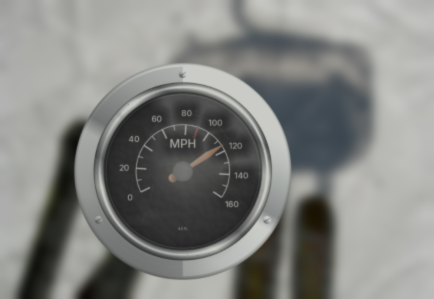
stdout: mph 115
